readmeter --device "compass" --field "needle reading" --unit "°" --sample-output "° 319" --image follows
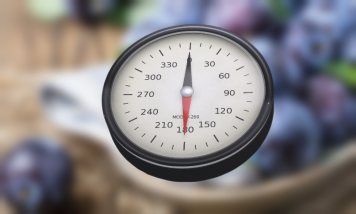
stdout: ° 180
